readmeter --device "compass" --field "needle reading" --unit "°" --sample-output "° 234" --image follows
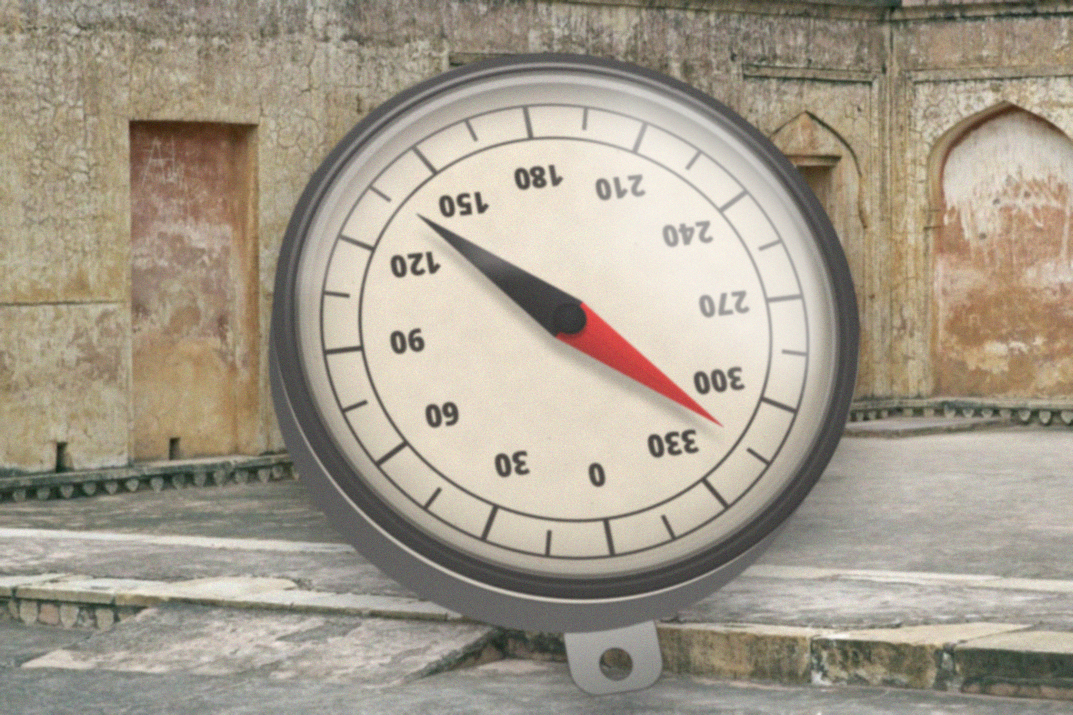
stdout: ° 315
